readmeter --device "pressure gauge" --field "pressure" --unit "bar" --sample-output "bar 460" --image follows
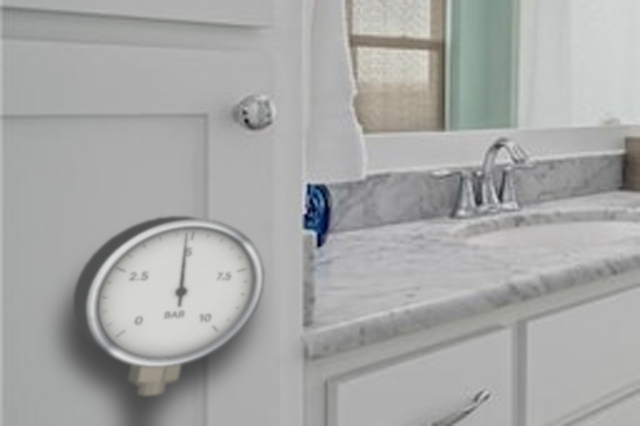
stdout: bar 4.75
